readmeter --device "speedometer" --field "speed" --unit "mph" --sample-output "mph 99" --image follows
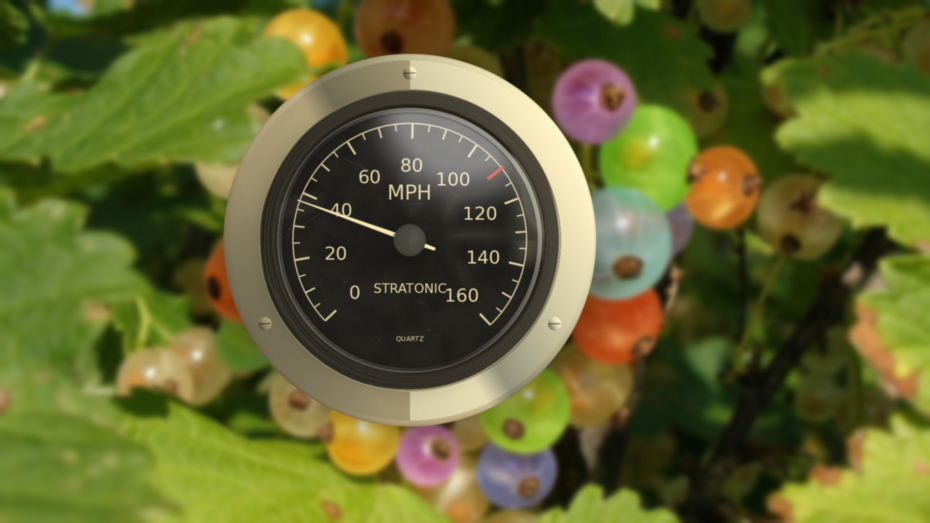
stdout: mph 37.5
